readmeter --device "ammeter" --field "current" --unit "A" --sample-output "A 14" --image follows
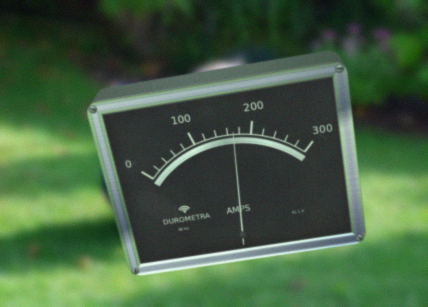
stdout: A 170
